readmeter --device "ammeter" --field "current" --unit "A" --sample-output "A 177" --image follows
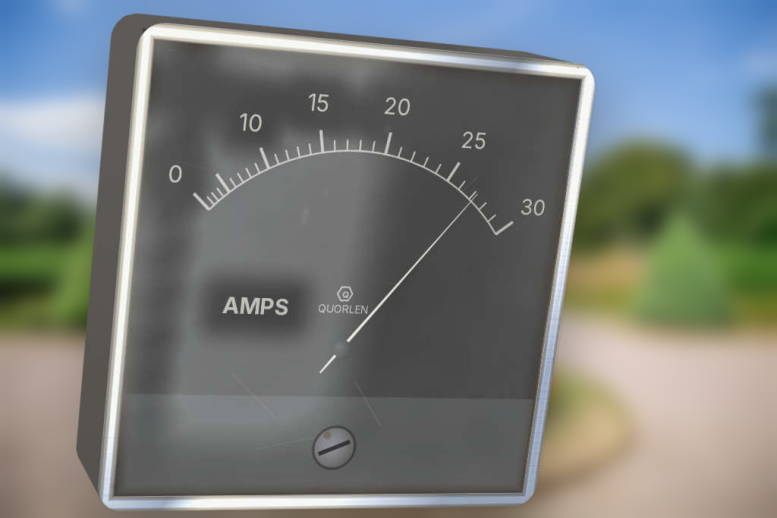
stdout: A 27
